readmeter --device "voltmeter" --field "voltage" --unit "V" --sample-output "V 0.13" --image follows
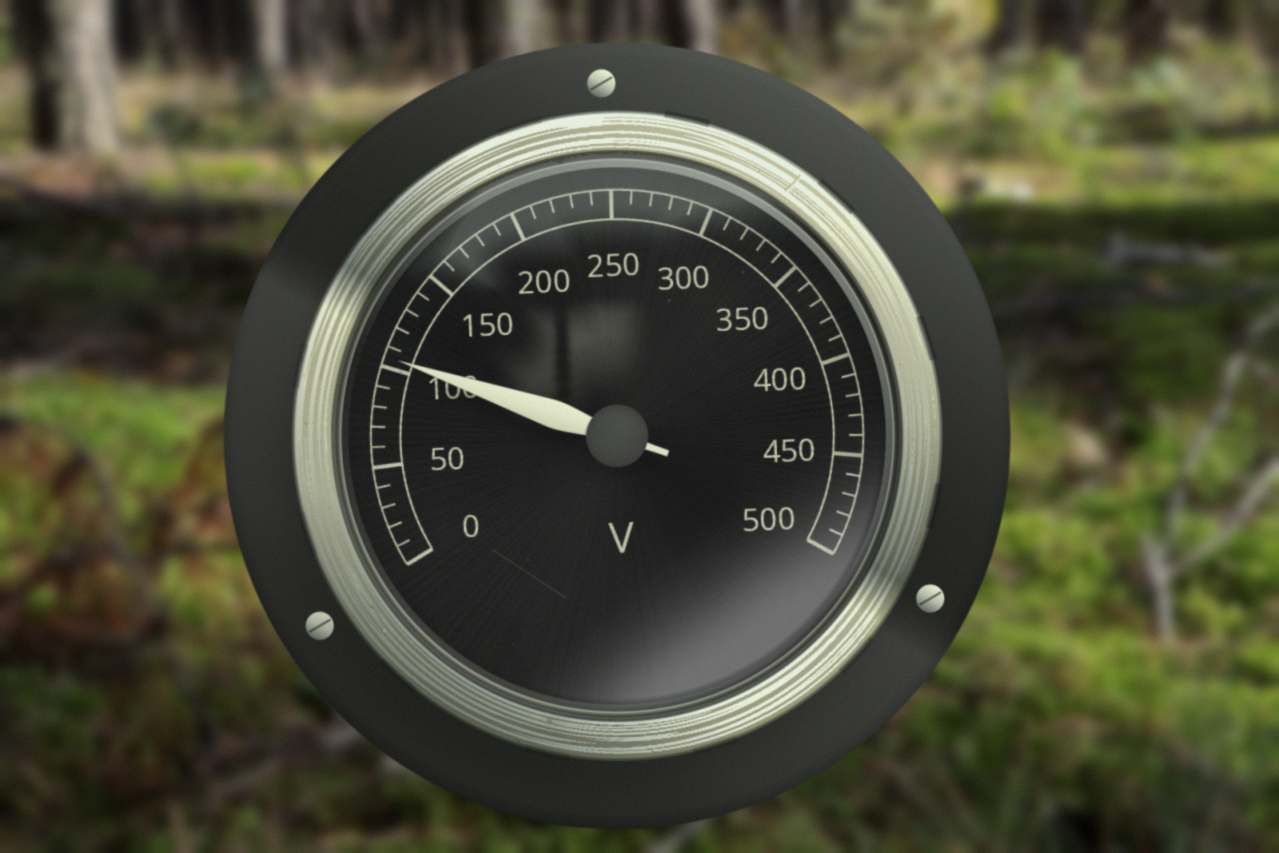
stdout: V 105
